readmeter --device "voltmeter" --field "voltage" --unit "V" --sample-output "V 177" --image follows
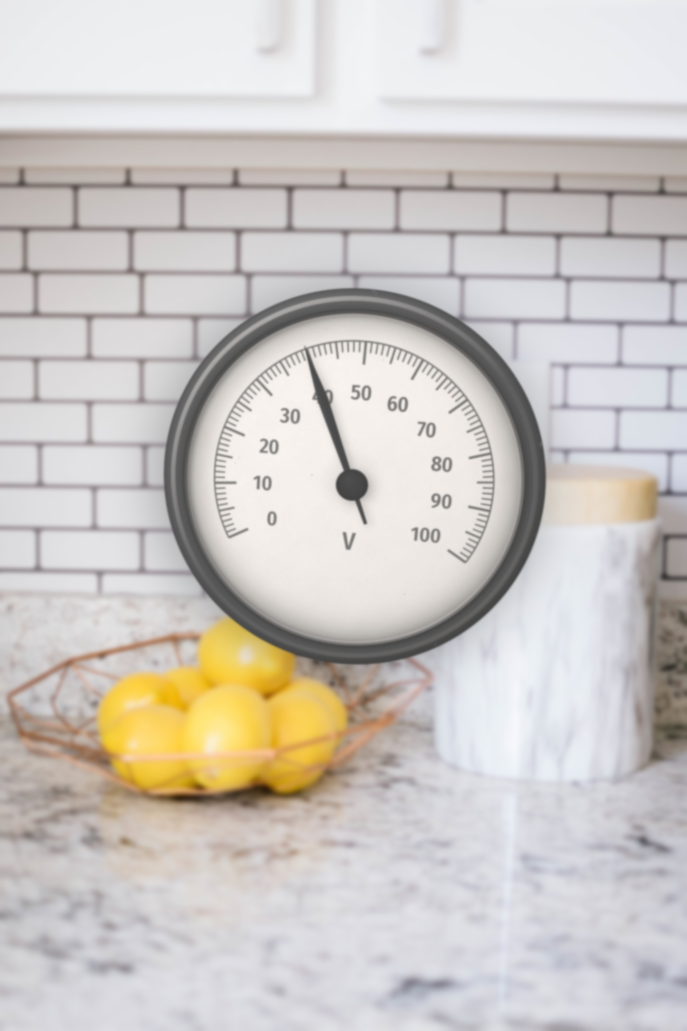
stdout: V 40
